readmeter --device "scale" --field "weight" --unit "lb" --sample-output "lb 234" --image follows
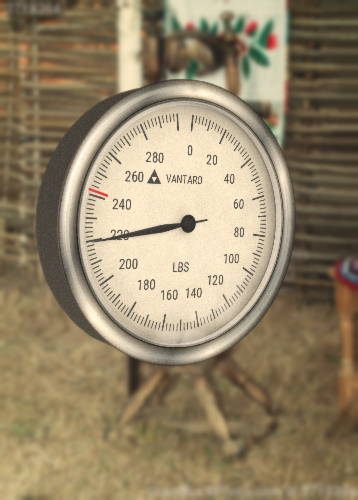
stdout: lb 220
